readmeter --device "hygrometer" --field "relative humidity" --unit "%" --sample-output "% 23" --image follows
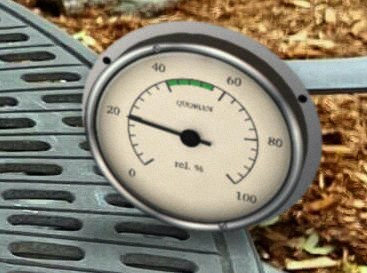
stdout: % 20
